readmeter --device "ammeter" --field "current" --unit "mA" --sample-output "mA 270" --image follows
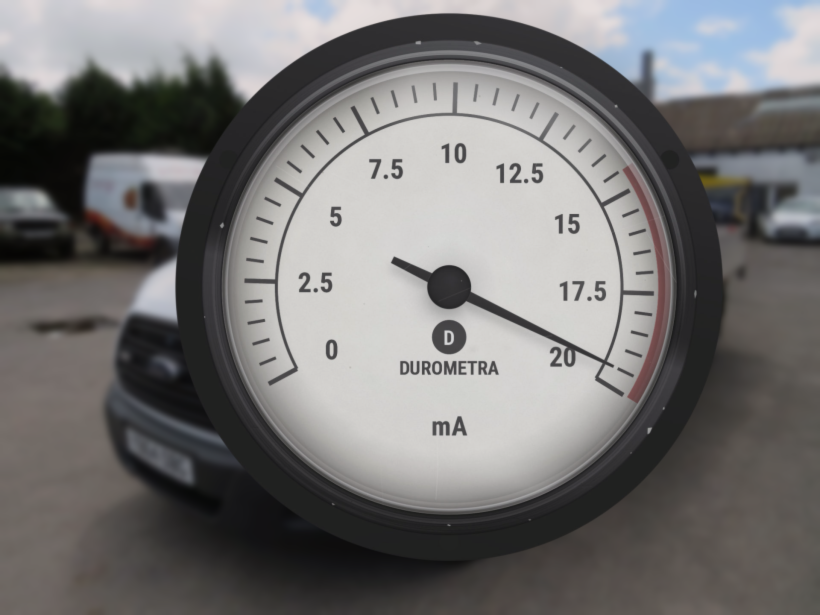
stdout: mA 19.5
